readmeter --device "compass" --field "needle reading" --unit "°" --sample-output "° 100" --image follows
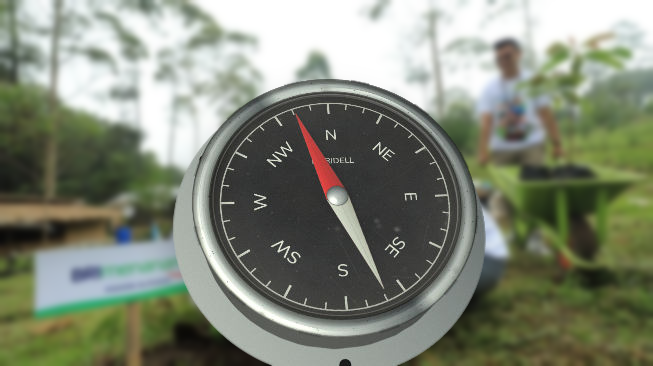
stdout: ° 340
